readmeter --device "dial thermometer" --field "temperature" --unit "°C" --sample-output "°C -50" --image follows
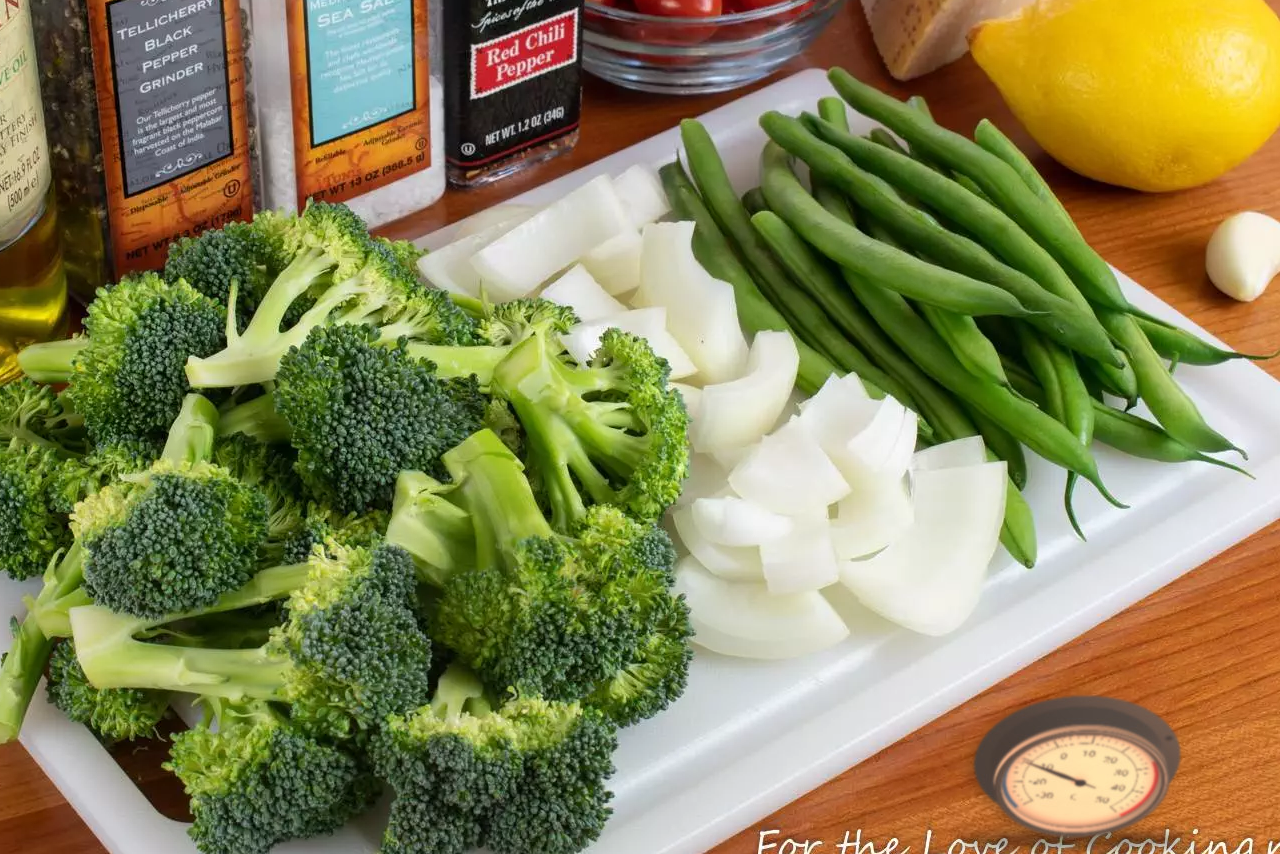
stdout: °C -10
